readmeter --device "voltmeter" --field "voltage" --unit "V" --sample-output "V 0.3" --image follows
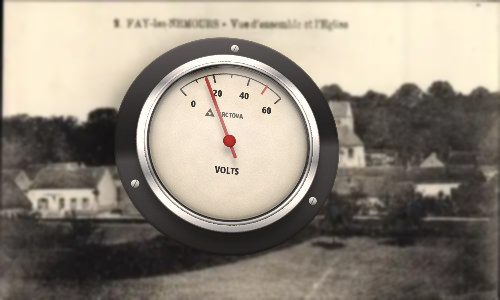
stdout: V 15
